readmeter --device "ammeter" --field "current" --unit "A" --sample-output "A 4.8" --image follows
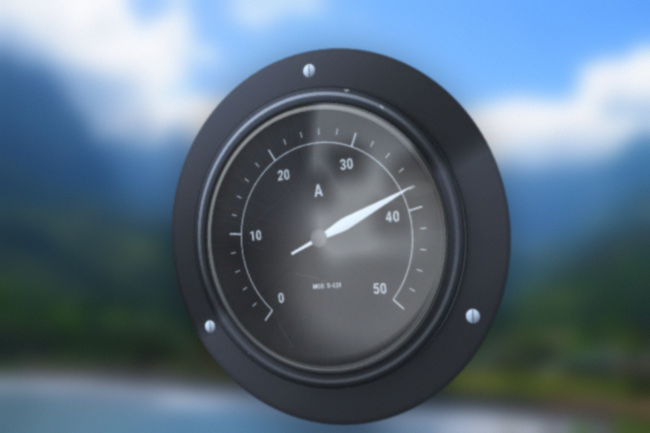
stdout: A 38
